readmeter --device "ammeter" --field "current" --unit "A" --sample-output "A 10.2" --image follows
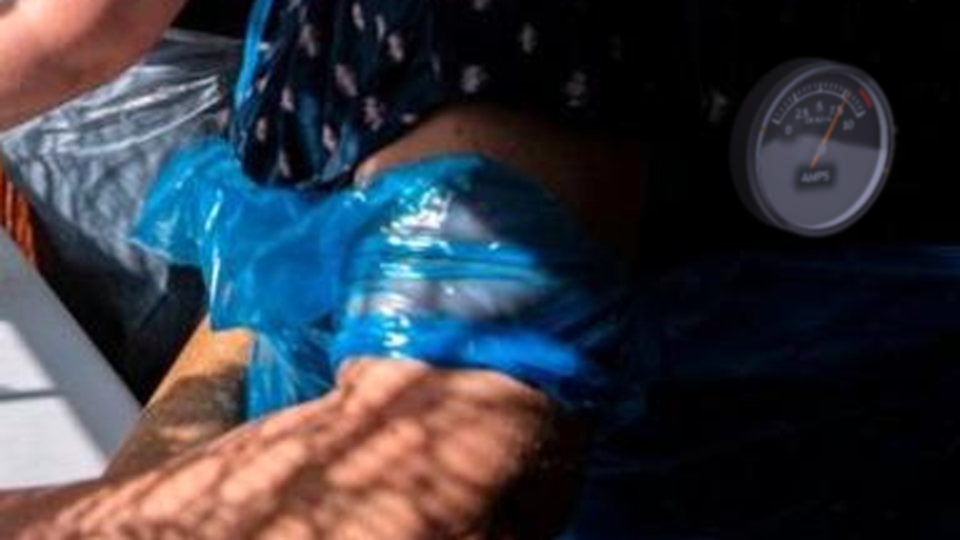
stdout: A 7.5
